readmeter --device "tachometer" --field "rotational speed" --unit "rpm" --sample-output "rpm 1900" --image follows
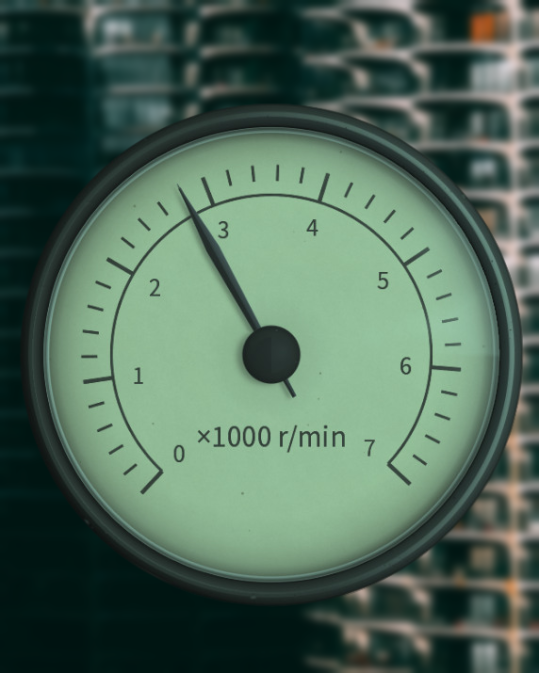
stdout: rpm 2800
